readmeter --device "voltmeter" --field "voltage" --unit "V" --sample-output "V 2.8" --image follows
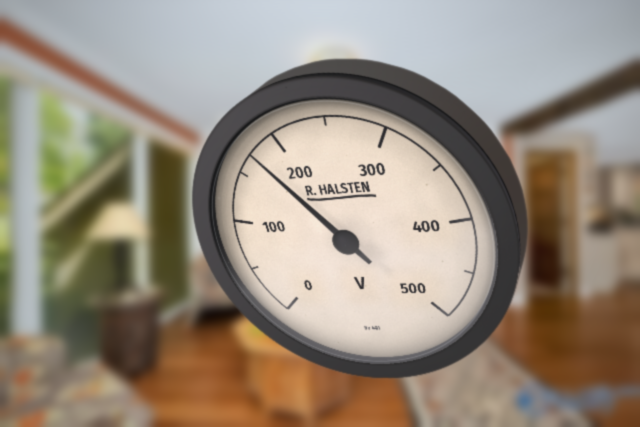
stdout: V 175
